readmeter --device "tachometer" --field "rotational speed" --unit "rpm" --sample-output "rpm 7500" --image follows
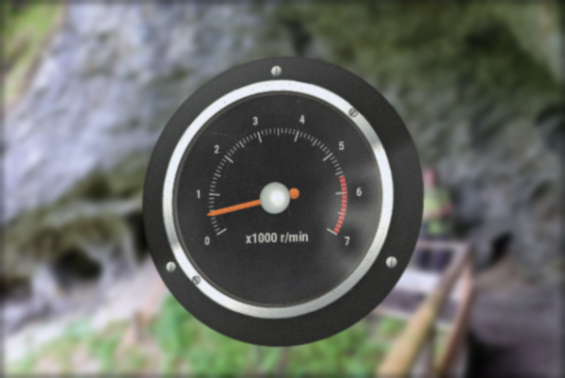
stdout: rpm 500
